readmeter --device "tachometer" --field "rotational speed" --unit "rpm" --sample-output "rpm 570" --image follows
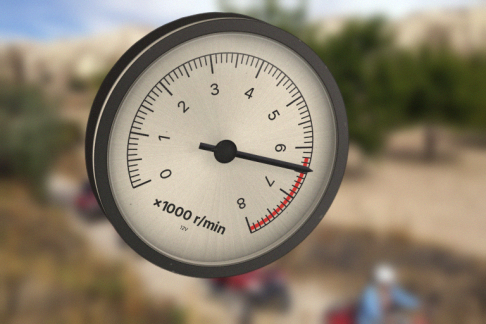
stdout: rpm 6400
